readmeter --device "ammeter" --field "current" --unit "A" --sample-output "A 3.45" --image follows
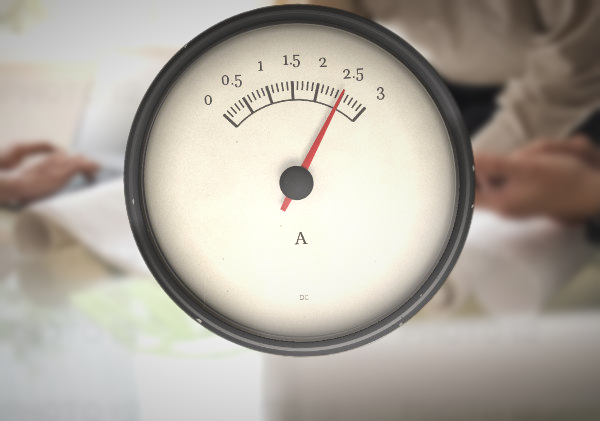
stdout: A 2.5
